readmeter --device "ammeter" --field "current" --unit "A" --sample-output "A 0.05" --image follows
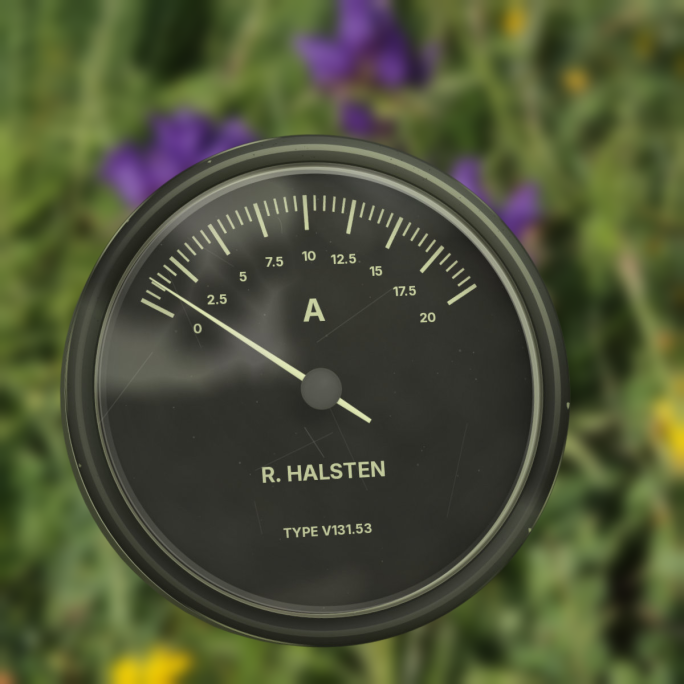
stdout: A 1
